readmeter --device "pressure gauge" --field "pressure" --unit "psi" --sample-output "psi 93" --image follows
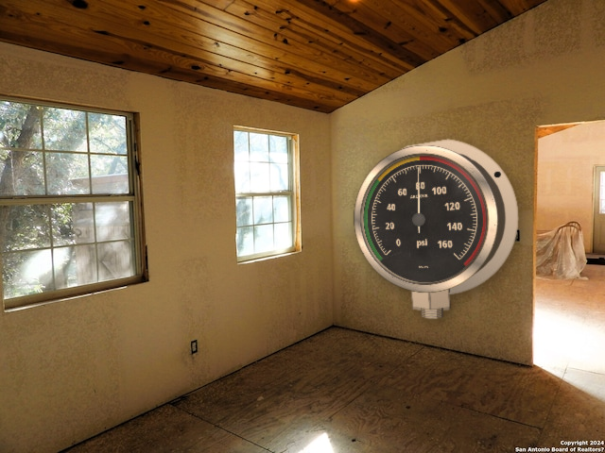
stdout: psi 80
